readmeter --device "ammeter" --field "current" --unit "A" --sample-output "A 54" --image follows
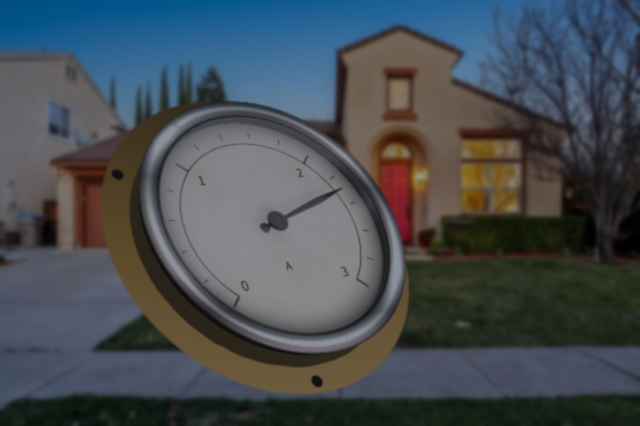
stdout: A 2.3
